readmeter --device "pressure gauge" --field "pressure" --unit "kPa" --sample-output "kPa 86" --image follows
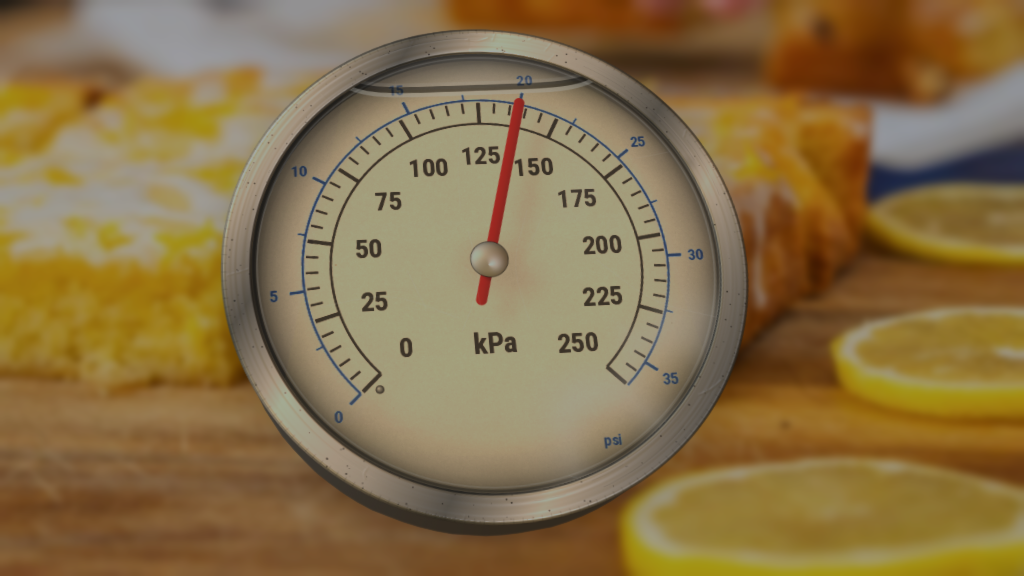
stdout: kPa 137.5
